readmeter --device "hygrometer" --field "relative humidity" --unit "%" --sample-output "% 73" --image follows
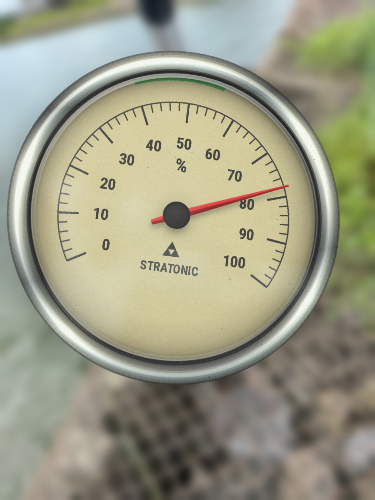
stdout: % 78
